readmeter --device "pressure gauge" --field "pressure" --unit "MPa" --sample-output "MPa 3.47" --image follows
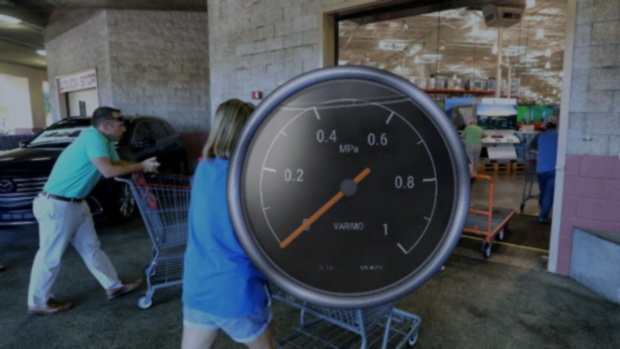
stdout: MPa 0
